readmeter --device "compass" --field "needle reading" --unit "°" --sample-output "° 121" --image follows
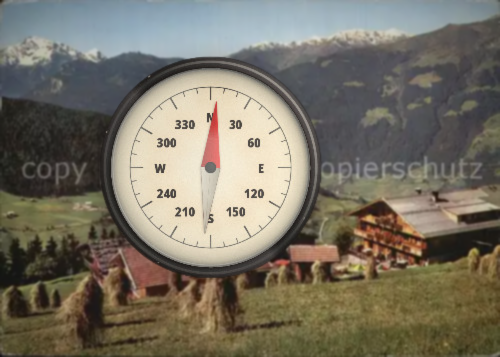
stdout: ° 5
